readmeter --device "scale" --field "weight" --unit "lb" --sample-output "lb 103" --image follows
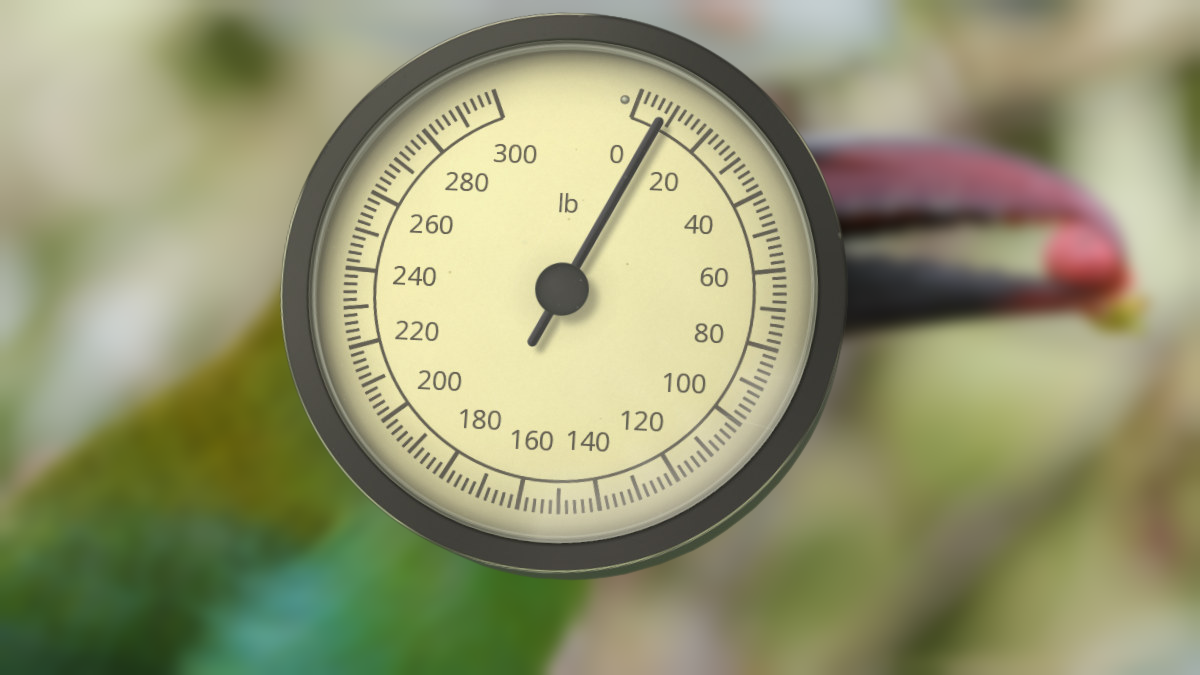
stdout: lb 8
